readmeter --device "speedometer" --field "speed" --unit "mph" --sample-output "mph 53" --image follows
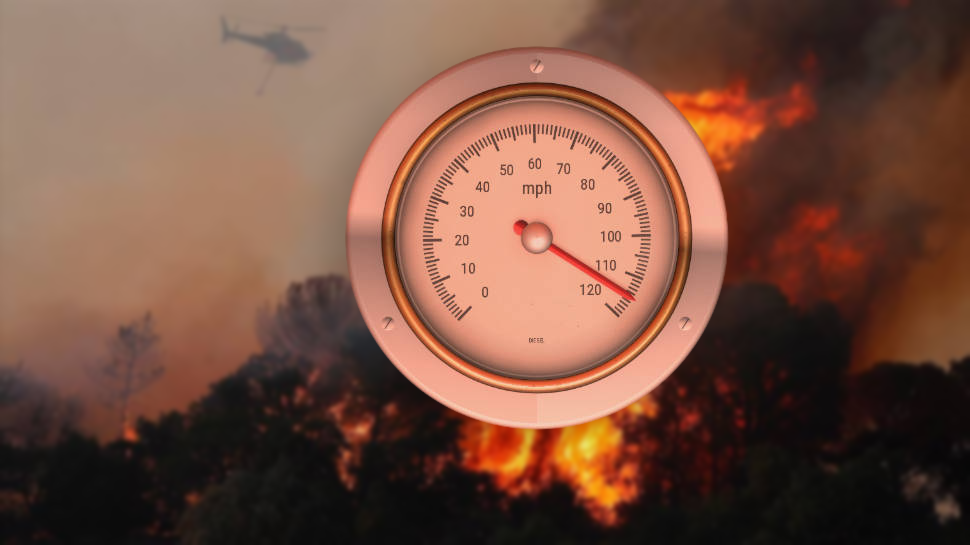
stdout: mph 115
